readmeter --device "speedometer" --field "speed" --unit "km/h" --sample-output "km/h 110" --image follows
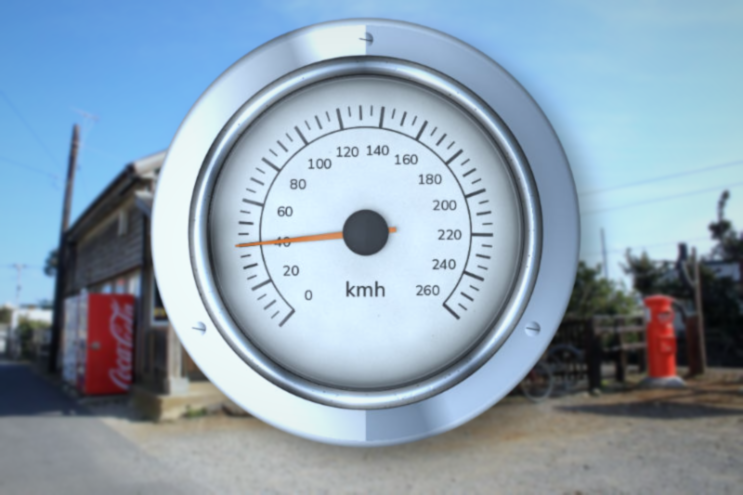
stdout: km/h 40
